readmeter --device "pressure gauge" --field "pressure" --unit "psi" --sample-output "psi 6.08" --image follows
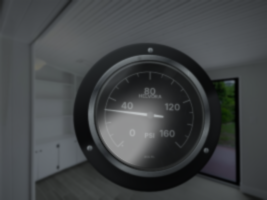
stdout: psi 30
